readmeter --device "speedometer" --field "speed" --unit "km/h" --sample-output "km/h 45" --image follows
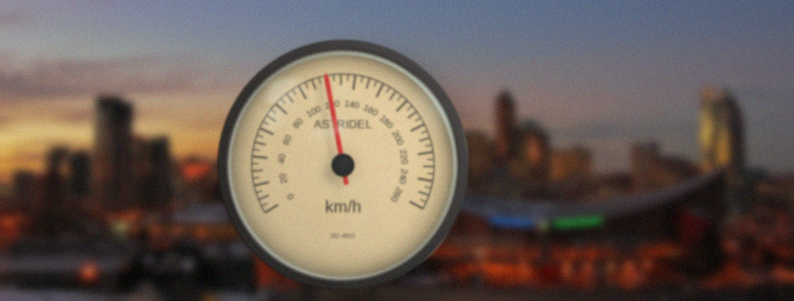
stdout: km/h 120
